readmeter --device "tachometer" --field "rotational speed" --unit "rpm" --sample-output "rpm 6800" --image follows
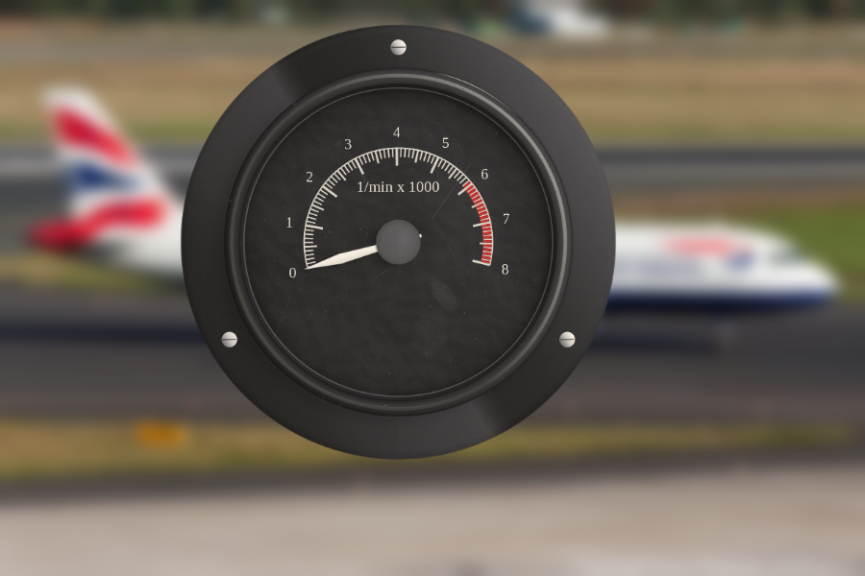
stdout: rpm 0
